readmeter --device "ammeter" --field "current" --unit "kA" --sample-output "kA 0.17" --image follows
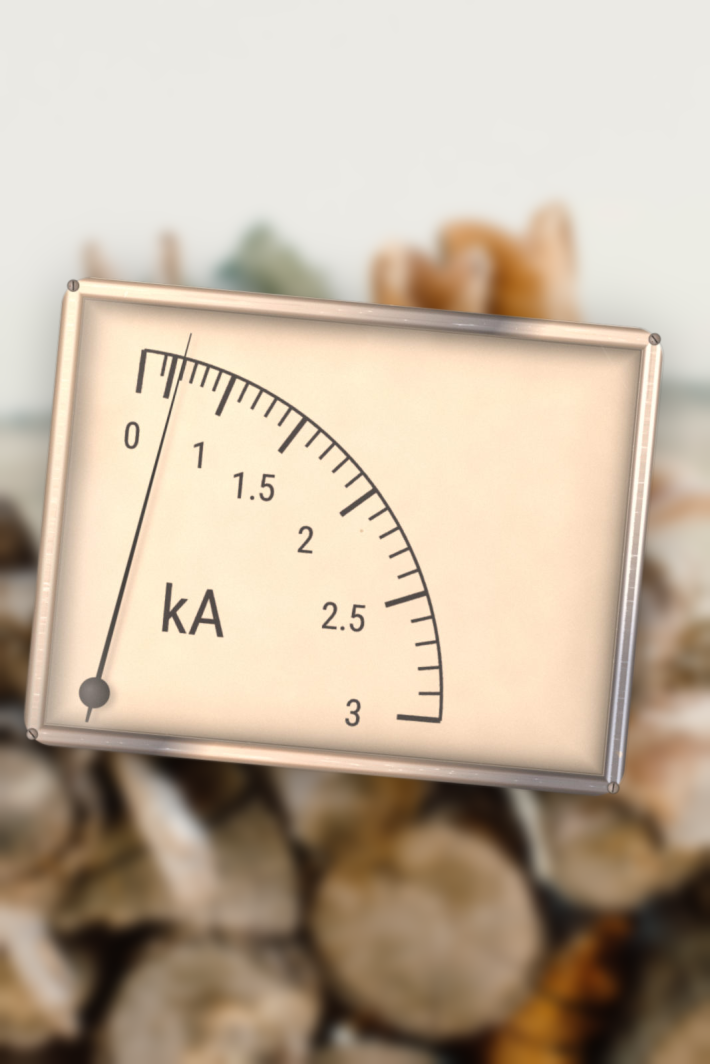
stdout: kA 0.6
